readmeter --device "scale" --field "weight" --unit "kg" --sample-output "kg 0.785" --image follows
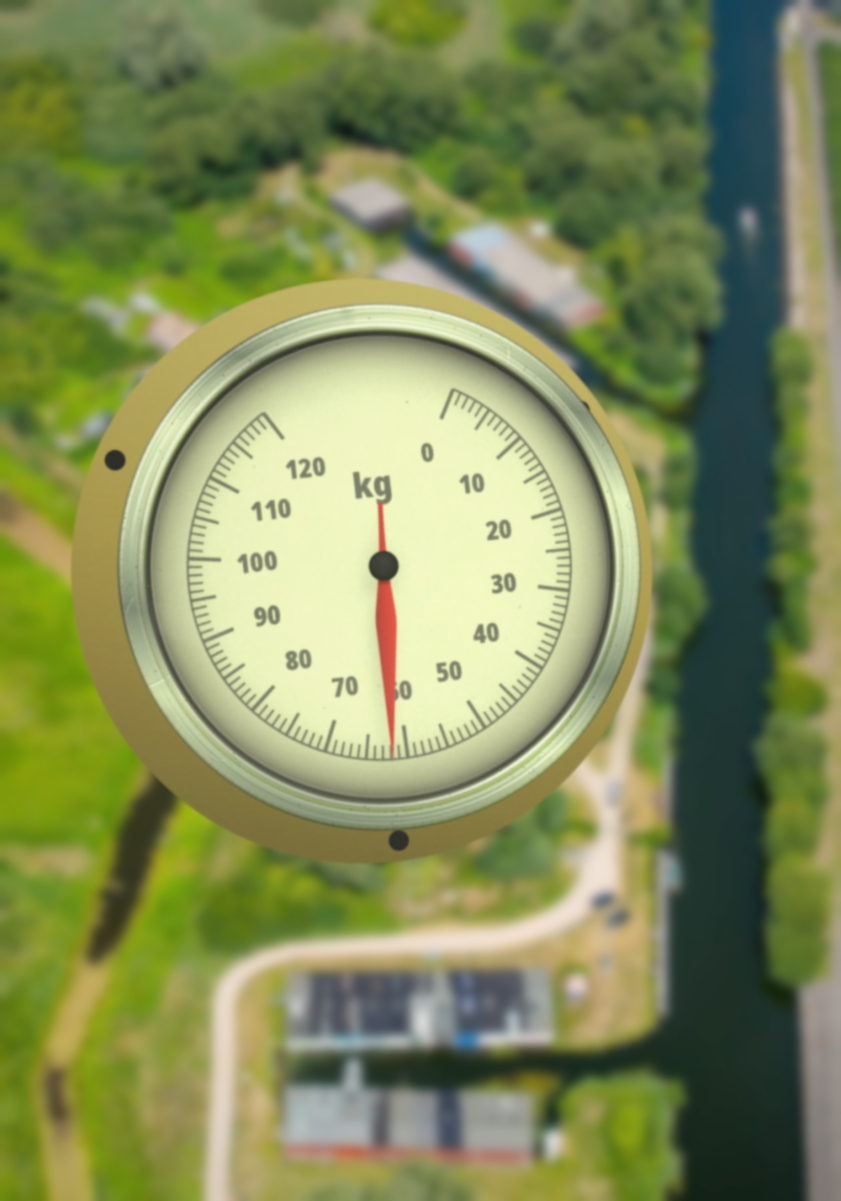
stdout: kg 62
